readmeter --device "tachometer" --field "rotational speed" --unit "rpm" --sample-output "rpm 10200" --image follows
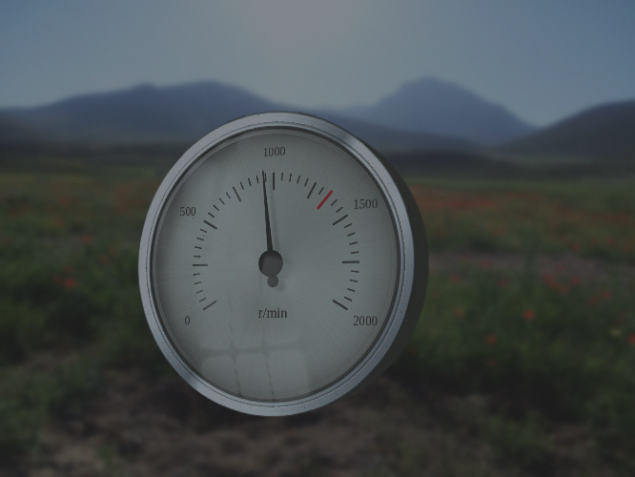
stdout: rpm 950
